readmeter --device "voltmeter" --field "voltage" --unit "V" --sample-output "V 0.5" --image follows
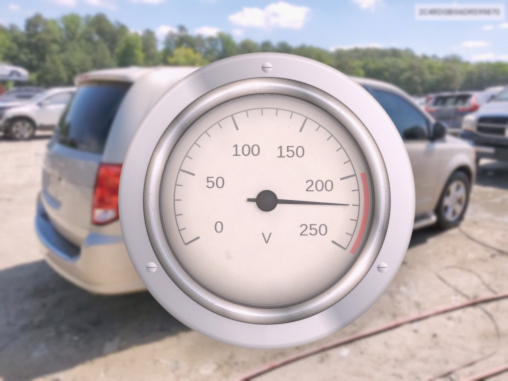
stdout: V 220
